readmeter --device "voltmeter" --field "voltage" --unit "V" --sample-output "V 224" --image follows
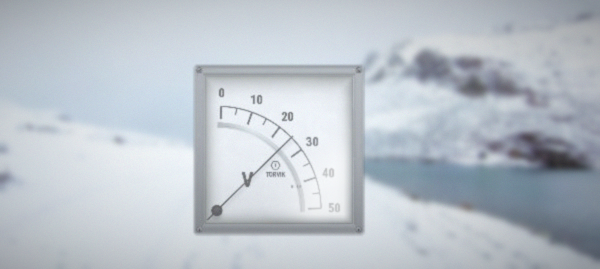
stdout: V 25
